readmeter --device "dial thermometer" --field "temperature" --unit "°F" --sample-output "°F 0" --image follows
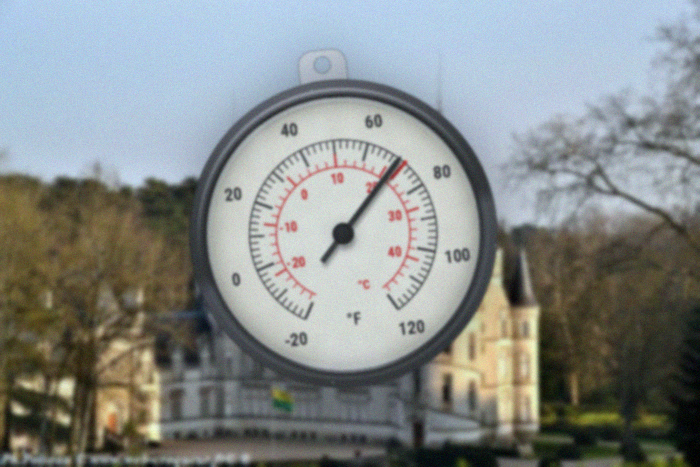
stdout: °F 70
